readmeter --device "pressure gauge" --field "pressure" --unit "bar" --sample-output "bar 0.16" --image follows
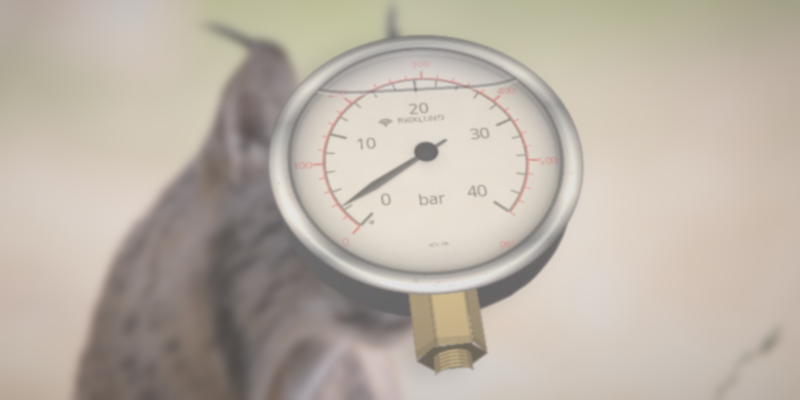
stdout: bar 2
